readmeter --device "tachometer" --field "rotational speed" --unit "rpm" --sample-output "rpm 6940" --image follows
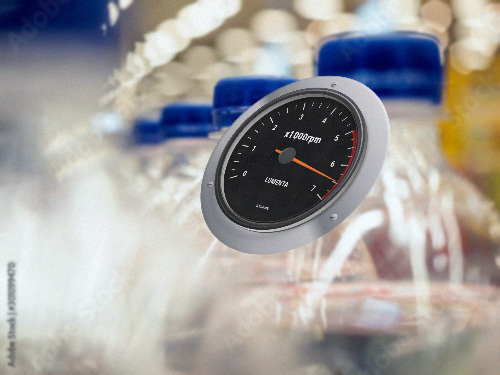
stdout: rpm 6500
